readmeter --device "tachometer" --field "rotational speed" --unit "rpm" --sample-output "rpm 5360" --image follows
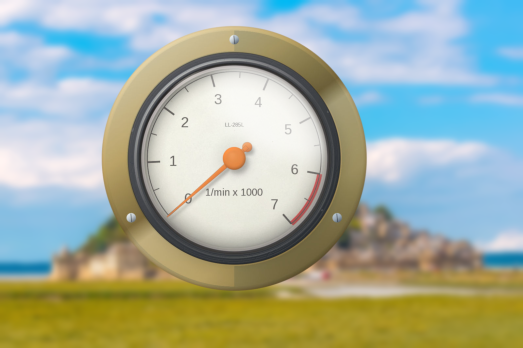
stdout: rpm 0
